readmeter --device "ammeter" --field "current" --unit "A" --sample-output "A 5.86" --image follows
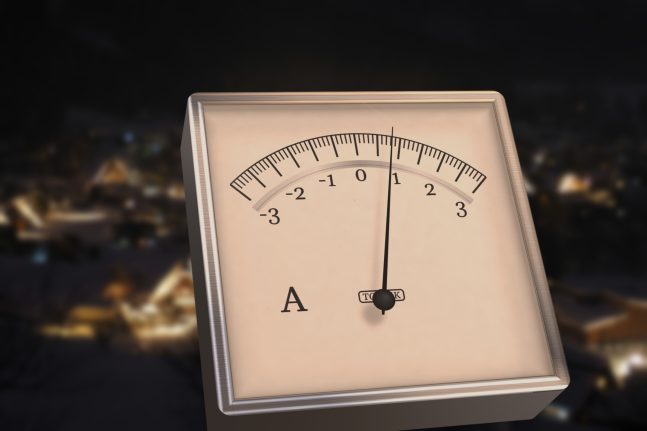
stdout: A 0.8
